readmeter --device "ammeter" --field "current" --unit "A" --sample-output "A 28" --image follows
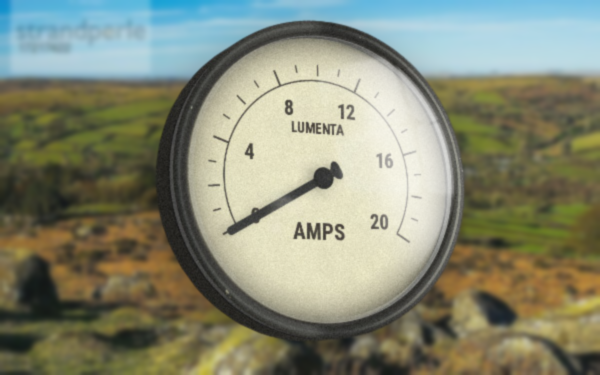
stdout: A 0
